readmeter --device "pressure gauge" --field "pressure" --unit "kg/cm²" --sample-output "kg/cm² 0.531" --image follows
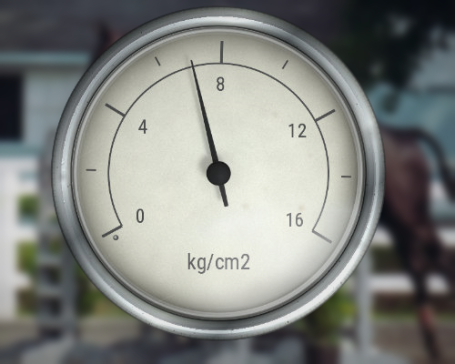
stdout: kg/cm² 7
